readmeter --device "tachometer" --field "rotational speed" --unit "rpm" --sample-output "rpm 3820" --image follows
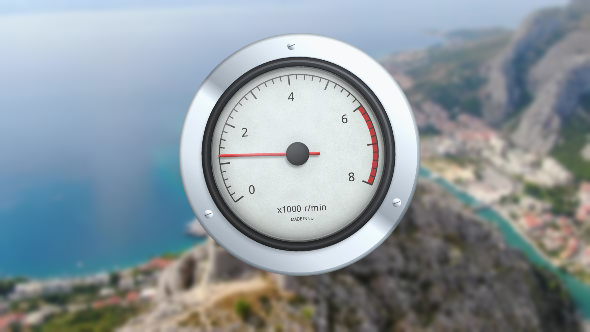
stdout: rpm 1200
